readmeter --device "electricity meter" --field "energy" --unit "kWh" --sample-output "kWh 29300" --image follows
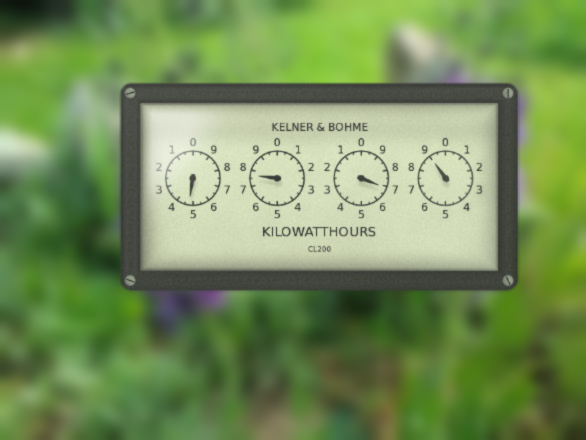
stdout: kWh 4769
